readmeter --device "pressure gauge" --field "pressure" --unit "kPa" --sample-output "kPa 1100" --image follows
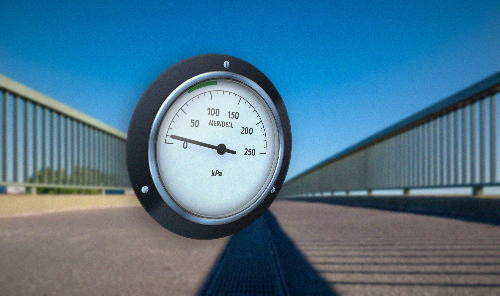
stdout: kPa 10
